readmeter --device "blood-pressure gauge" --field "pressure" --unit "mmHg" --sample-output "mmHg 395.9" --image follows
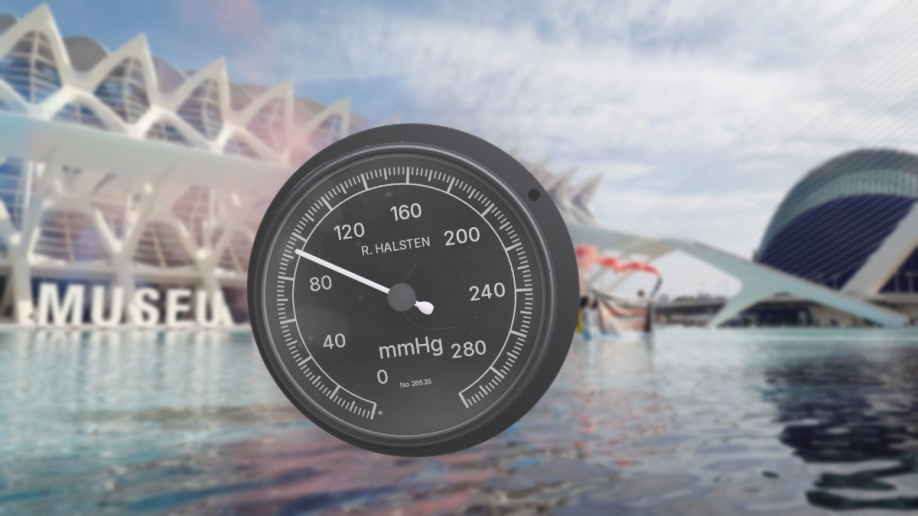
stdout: mmHg 94
